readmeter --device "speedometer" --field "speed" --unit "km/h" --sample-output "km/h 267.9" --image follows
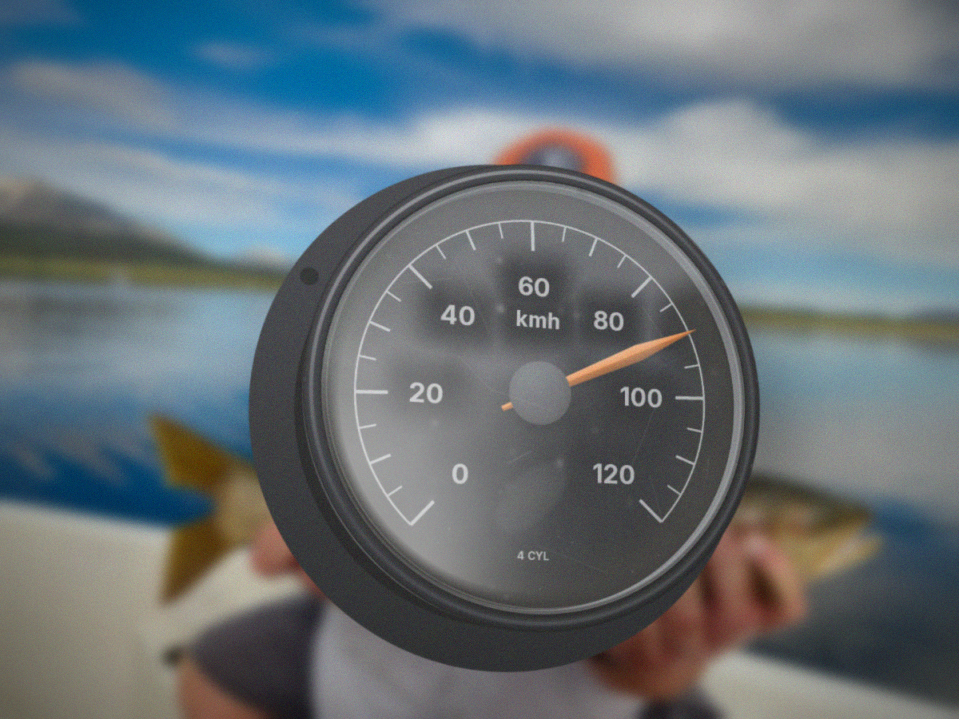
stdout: km/h 90
